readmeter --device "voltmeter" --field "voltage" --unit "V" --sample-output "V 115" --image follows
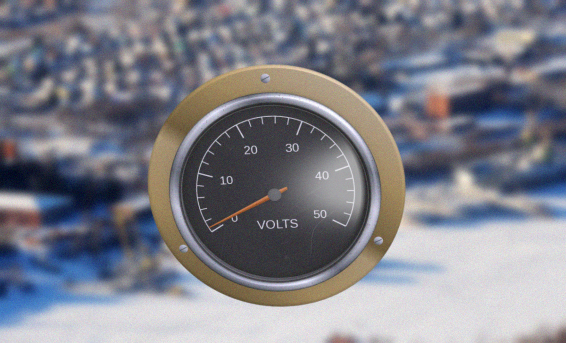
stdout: V 1
